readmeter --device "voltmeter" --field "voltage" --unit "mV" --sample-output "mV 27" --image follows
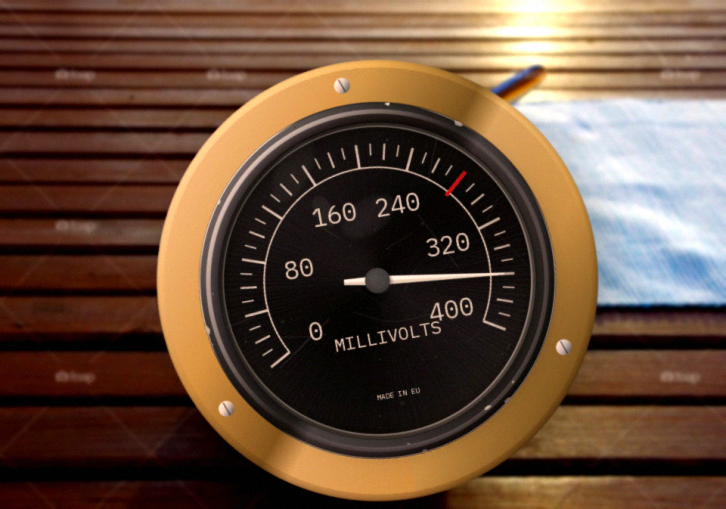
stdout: mV 360
